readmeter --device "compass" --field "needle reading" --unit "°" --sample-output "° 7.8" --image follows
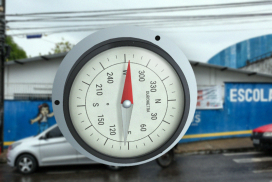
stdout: ° 275
